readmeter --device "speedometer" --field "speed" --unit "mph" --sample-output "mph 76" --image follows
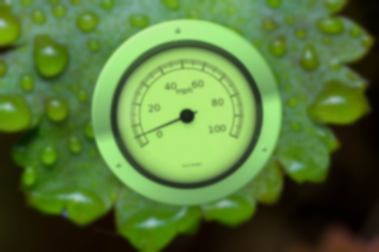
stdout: mph 5
